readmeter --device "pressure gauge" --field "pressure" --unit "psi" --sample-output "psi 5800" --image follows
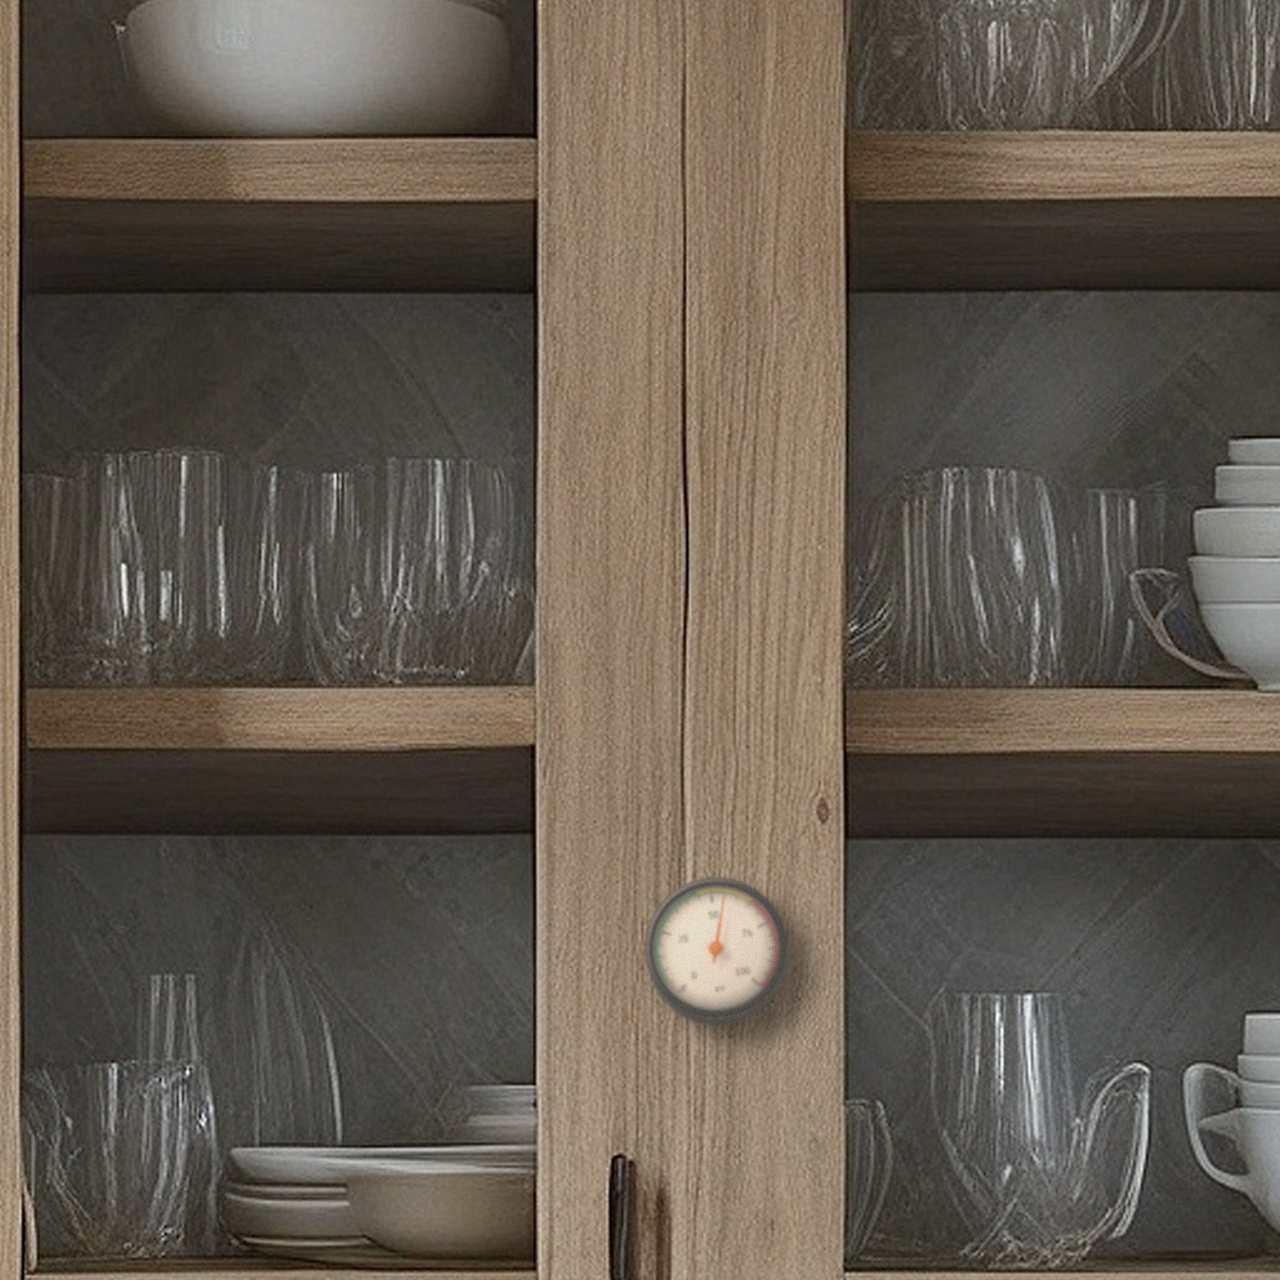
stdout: psi 55
